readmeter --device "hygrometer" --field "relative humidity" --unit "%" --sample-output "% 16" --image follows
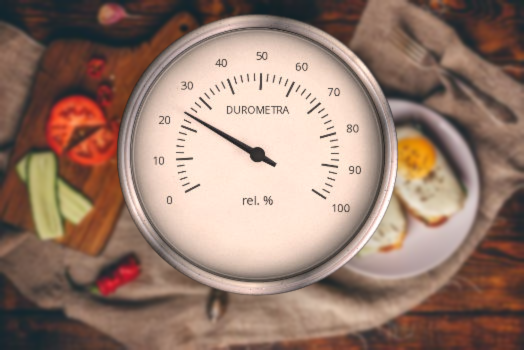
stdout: % 24
